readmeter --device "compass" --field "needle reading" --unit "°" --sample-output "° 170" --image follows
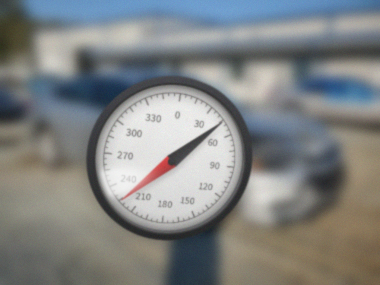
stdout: ° 225
